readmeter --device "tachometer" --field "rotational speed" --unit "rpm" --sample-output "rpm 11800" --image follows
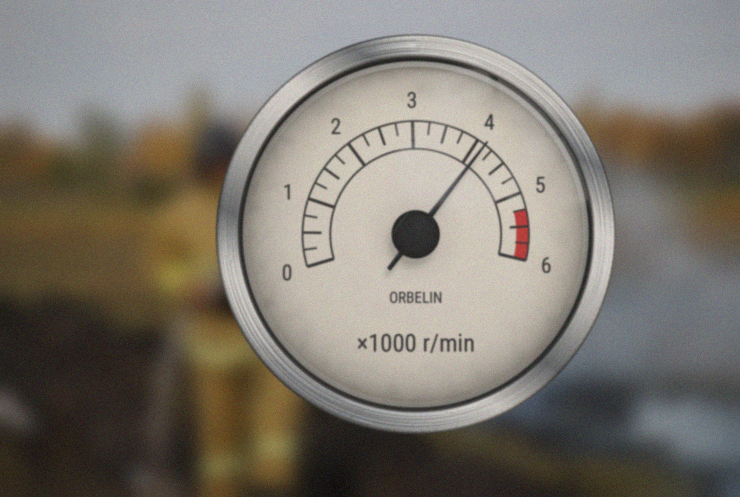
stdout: rpm 4125
